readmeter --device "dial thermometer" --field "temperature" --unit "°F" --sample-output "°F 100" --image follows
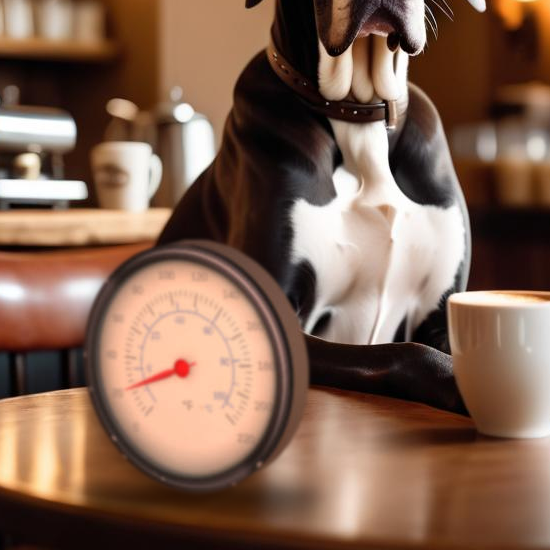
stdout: °F 20
